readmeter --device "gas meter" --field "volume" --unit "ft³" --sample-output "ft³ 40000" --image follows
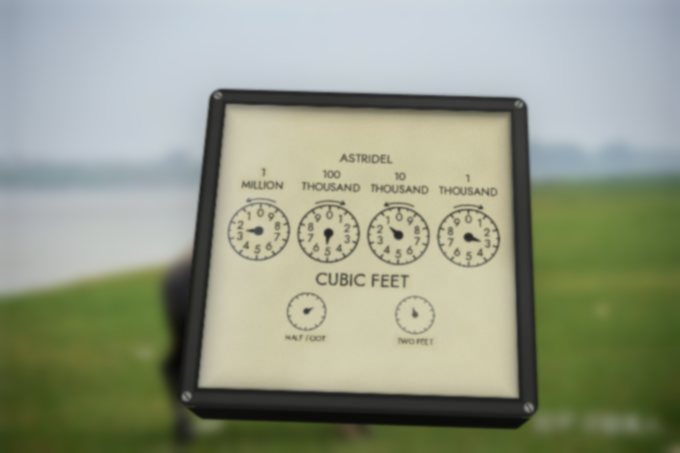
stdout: ft³ 251300
